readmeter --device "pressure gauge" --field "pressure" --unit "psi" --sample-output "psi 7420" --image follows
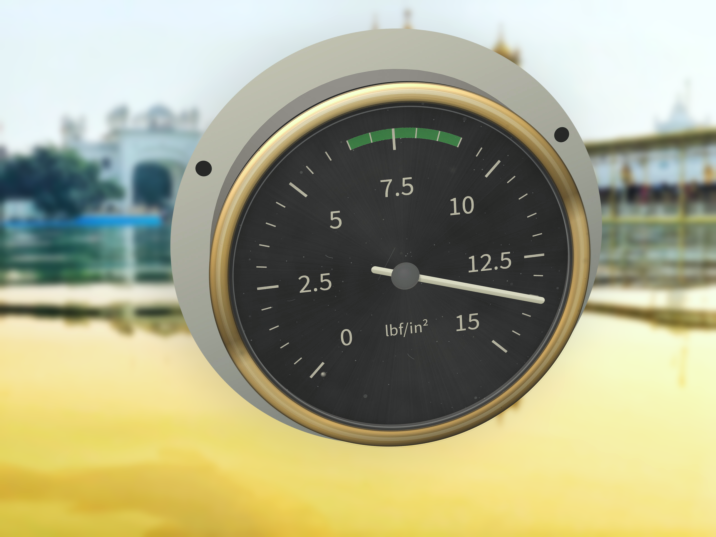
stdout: psi 13.5
